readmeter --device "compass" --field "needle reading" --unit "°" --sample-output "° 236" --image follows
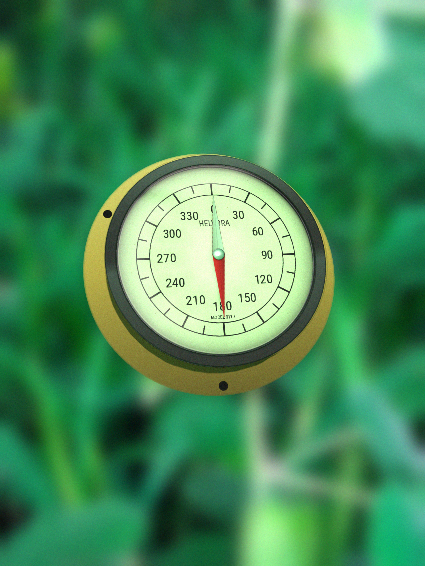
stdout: ° 180
